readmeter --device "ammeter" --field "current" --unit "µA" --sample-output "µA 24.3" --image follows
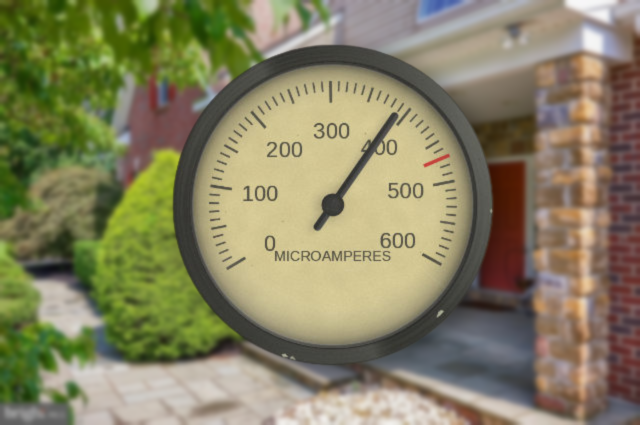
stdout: µA 390
